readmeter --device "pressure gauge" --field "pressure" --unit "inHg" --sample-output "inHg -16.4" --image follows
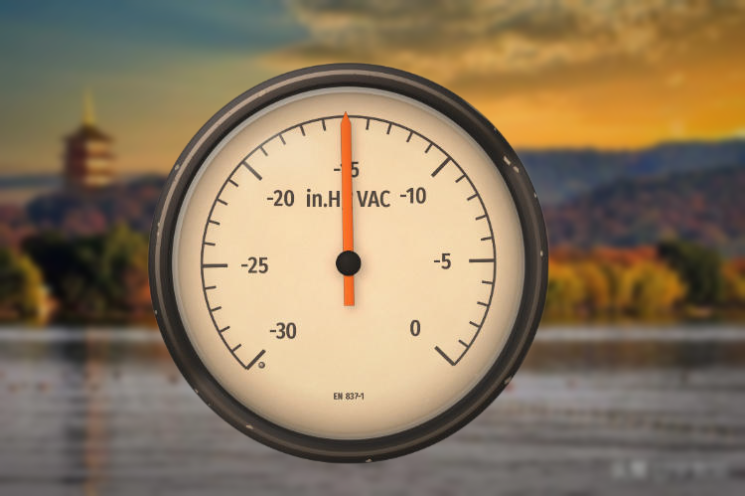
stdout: inHg -15
